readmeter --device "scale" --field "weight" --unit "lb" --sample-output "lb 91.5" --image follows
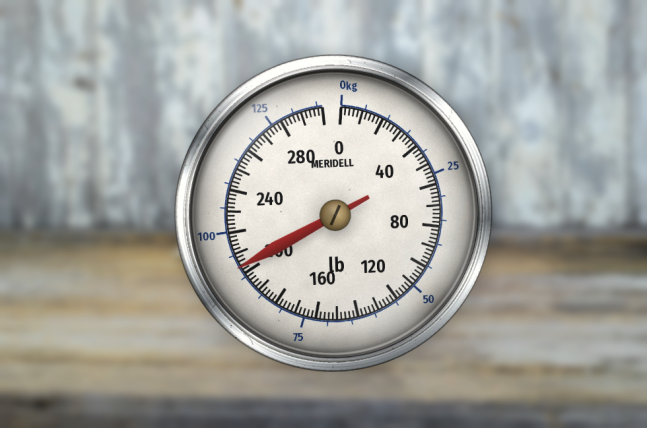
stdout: lb 204
